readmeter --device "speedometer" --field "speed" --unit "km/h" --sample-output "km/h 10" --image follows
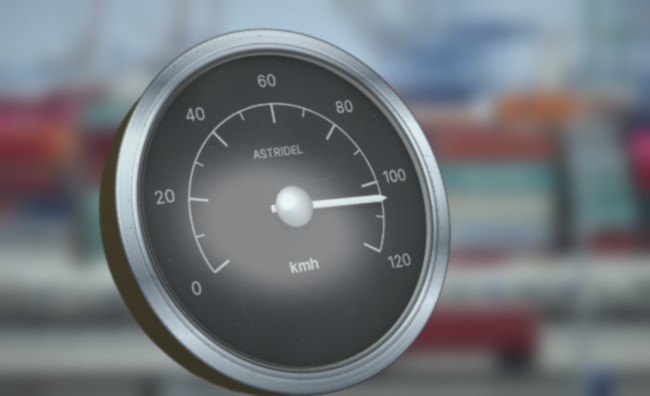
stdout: km/h 105
